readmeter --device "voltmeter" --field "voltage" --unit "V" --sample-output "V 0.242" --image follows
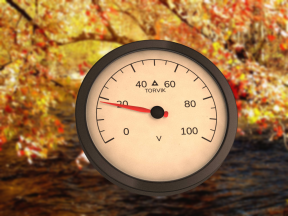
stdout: V 17.5
